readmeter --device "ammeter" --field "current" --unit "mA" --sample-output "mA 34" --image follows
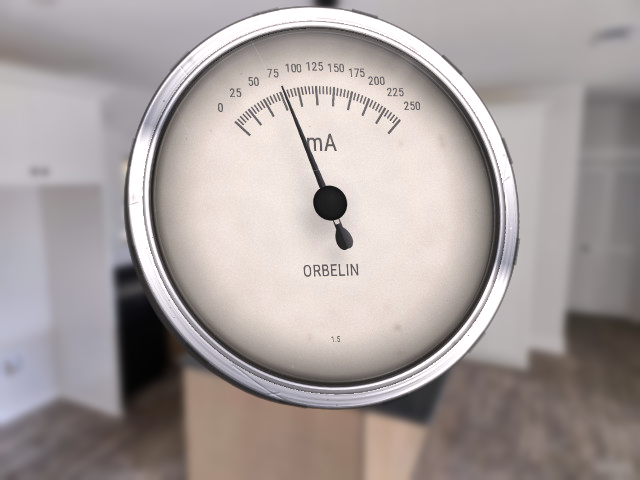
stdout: mA 75
